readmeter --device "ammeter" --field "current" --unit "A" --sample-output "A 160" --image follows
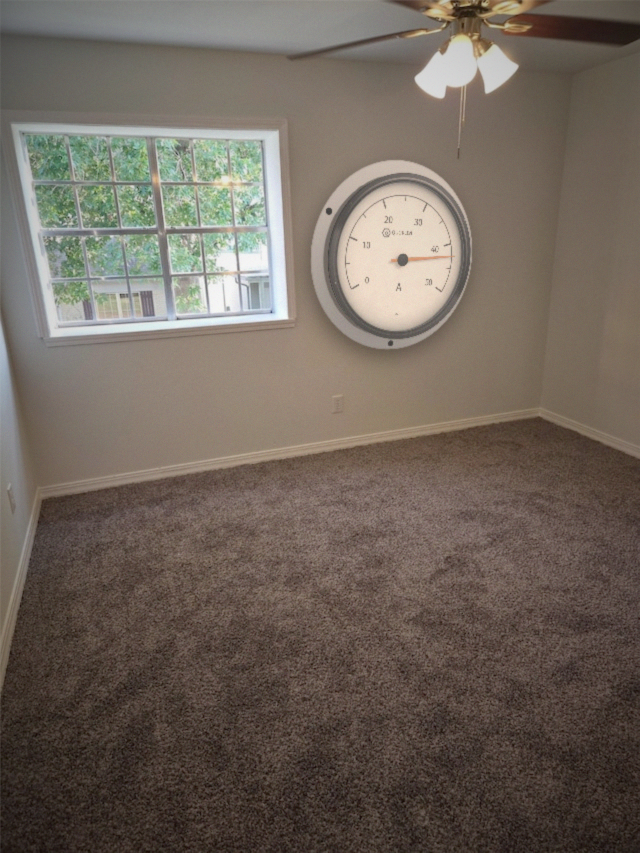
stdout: A 42.5
